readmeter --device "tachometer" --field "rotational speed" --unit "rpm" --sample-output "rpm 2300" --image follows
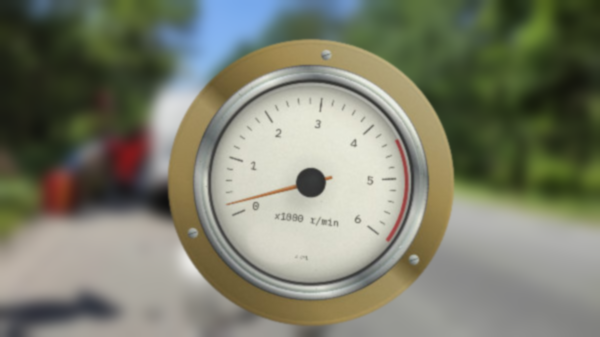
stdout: rpm 200
